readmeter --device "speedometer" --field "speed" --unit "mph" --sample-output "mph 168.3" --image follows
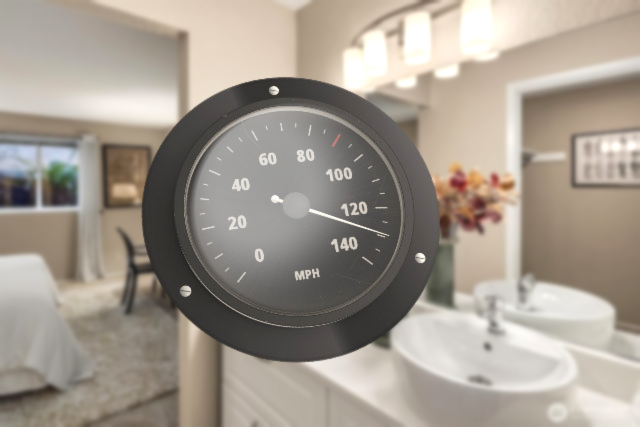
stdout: mph 130
